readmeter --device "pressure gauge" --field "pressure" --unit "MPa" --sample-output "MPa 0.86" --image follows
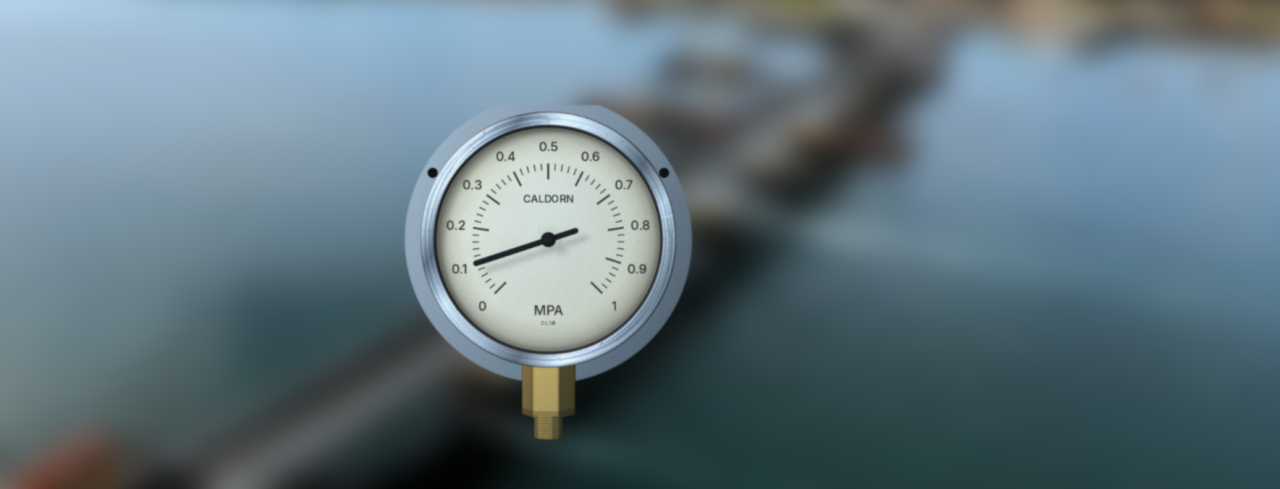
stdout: MPa 0.1
